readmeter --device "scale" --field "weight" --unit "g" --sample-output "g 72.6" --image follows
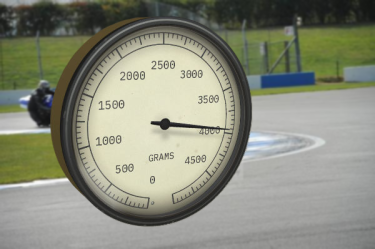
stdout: g 3950
